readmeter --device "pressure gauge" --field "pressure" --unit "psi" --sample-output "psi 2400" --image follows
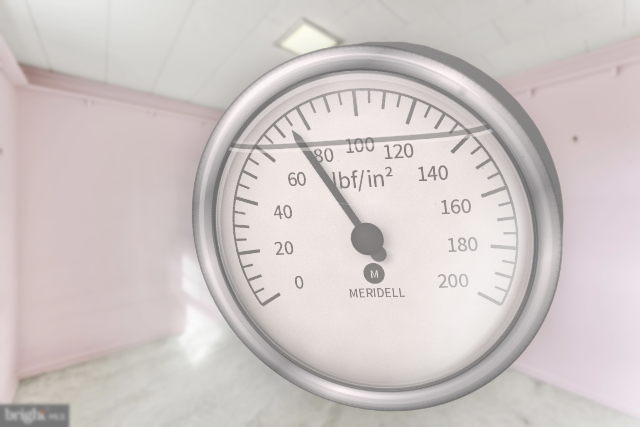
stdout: psi 75
